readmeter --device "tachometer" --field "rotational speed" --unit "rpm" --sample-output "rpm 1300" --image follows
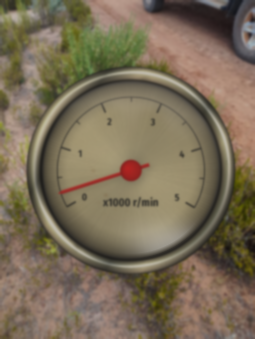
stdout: rpm 250
